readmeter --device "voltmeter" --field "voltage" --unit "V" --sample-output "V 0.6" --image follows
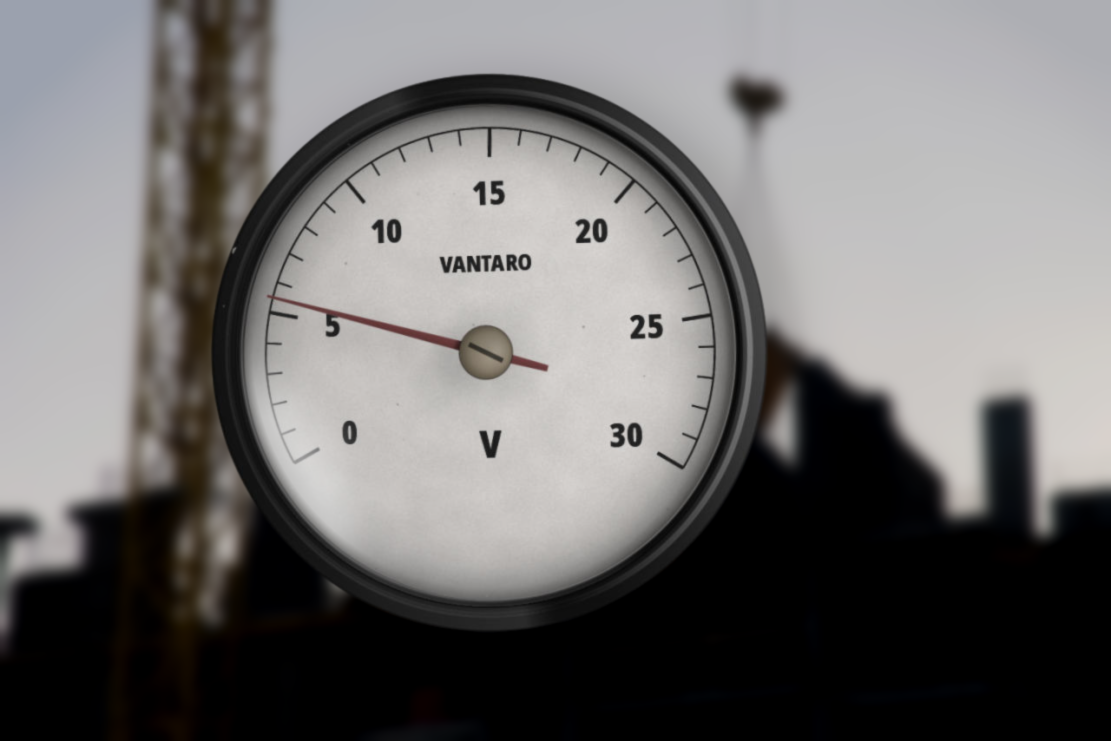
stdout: V 5.5
